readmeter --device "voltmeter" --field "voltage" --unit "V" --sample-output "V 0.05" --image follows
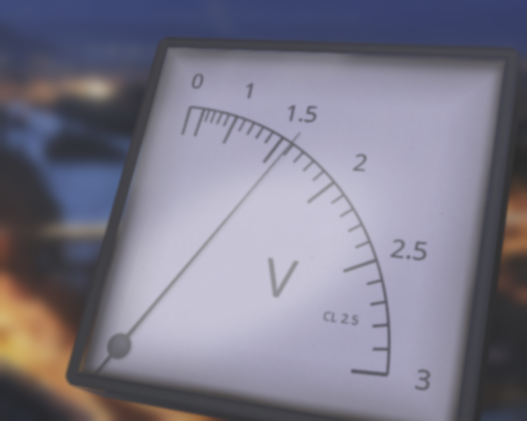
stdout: V 1.6
